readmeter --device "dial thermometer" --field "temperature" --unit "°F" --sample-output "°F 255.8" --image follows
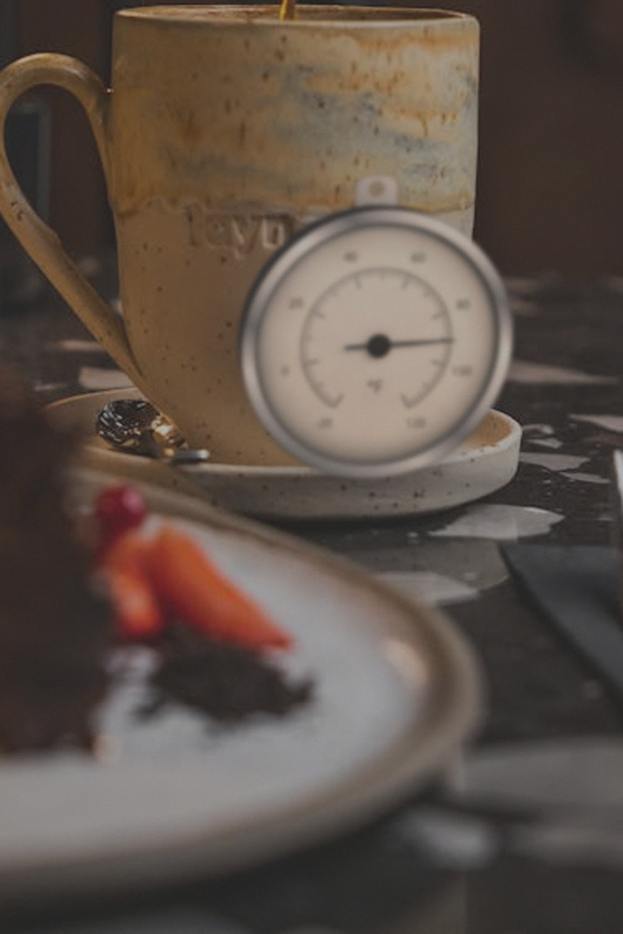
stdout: °F 90
